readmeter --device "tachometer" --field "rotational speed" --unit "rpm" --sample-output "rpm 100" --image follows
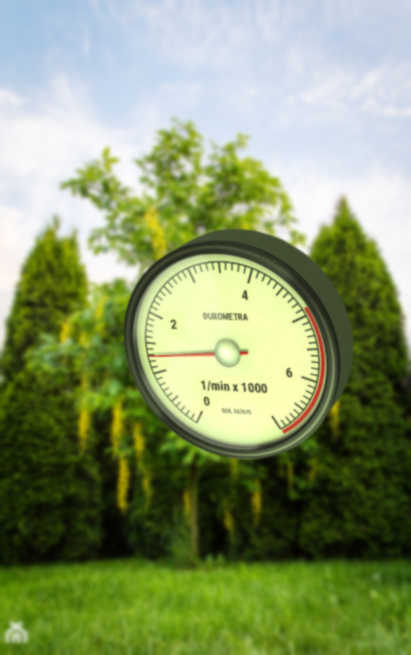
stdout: rpm 1300
